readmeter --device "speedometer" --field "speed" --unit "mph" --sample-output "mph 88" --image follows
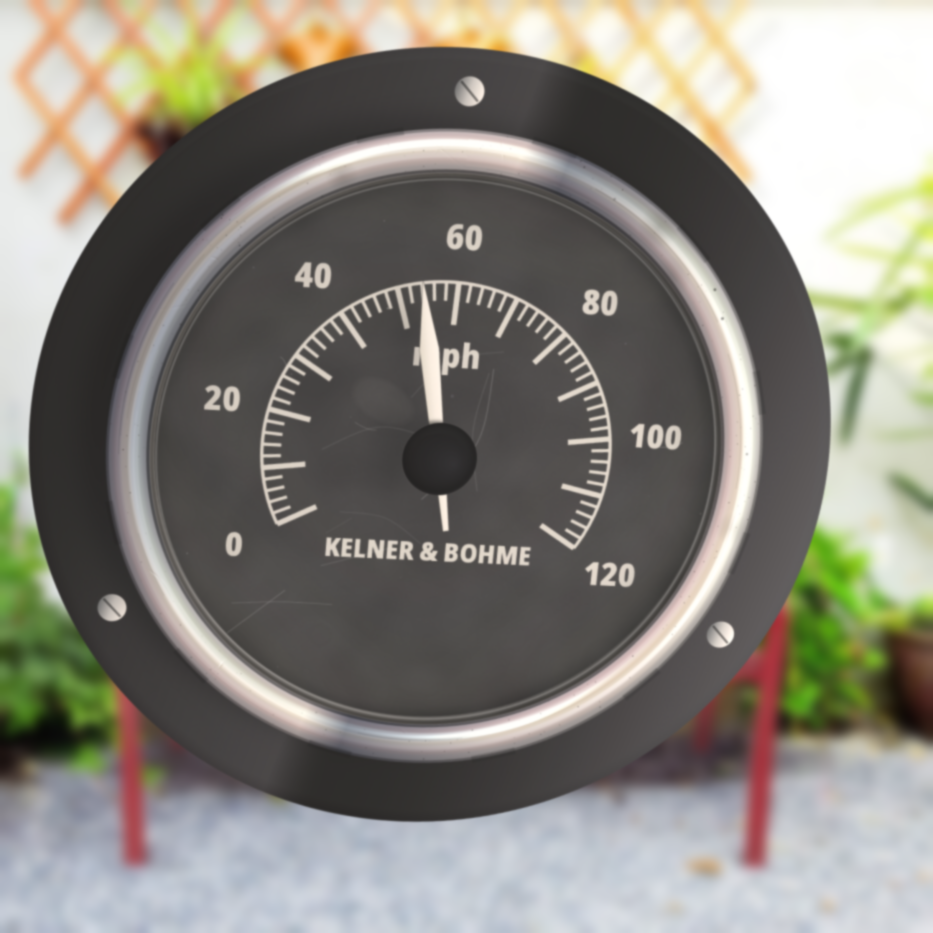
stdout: mph 54
